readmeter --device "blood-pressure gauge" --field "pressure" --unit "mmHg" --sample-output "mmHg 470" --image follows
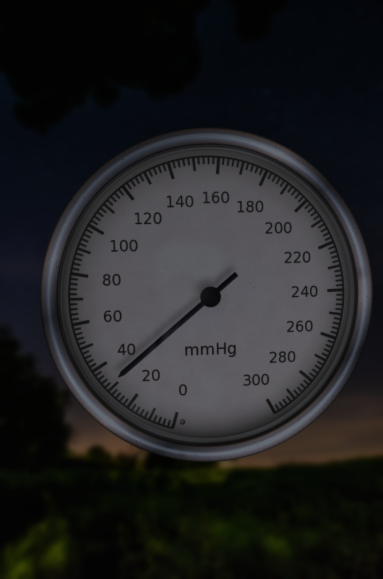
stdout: mmHg 32
